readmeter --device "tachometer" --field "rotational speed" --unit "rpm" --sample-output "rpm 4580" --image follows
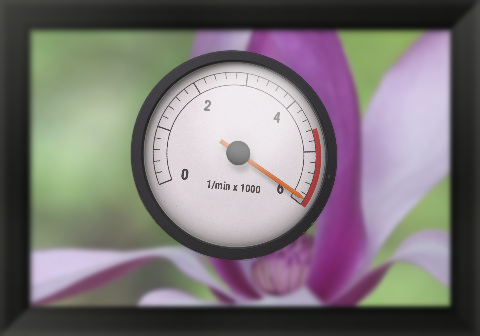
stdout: rpm 5900
